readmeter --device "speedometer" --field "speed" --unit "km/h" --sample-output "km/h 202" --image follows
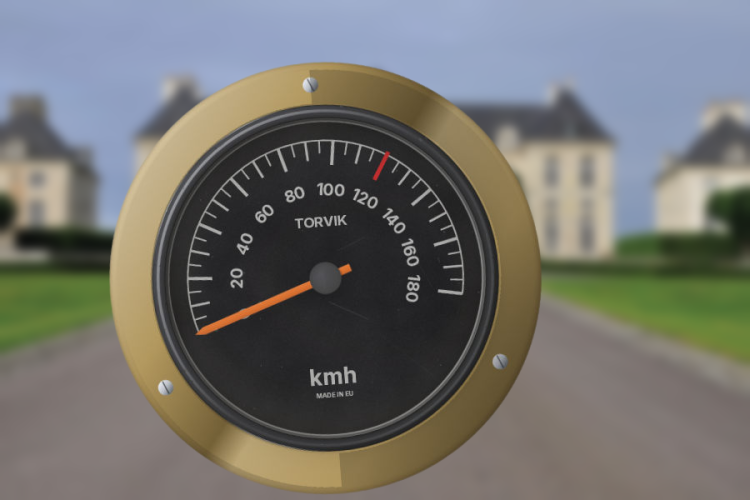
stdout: km/h 0
